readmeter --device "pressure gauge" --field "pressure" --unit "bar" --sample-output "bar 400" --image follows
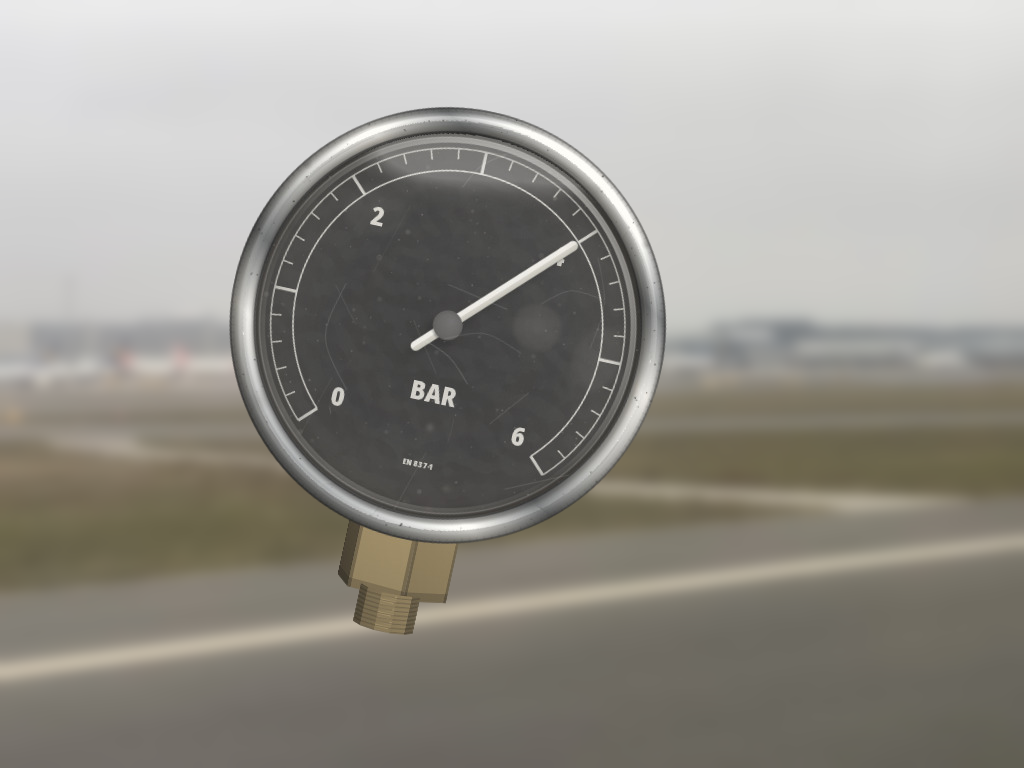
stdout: bar 4
